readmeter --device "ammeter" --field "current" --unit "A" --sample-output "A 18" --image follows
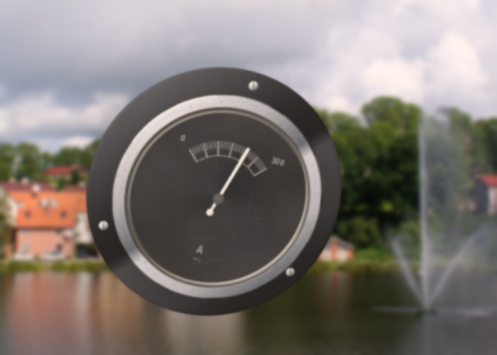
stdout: A 200
